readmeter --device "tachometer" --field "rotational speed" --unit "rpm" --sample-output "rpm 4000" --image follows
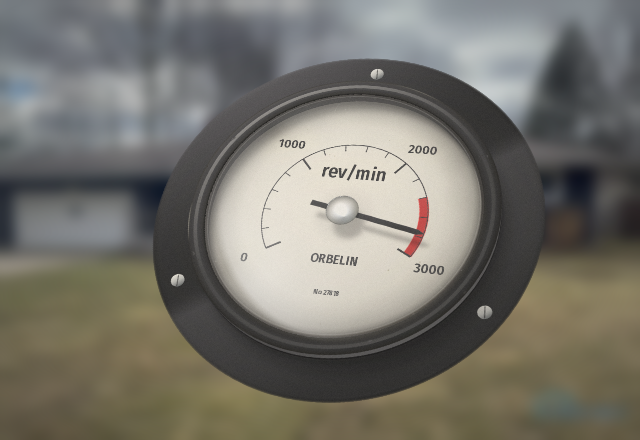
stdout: rpm 2800
